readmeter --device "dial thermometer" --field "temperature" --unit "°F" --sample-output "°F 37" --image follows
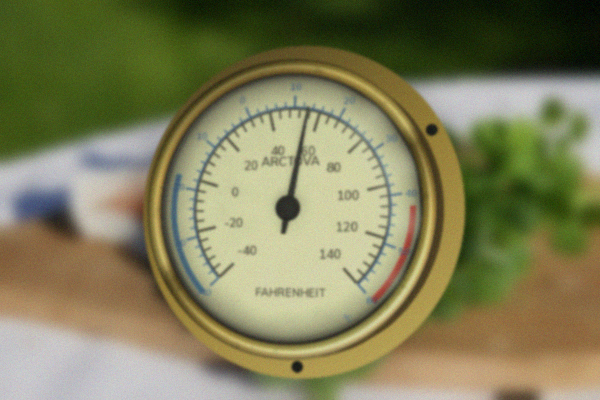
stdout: °F 56
